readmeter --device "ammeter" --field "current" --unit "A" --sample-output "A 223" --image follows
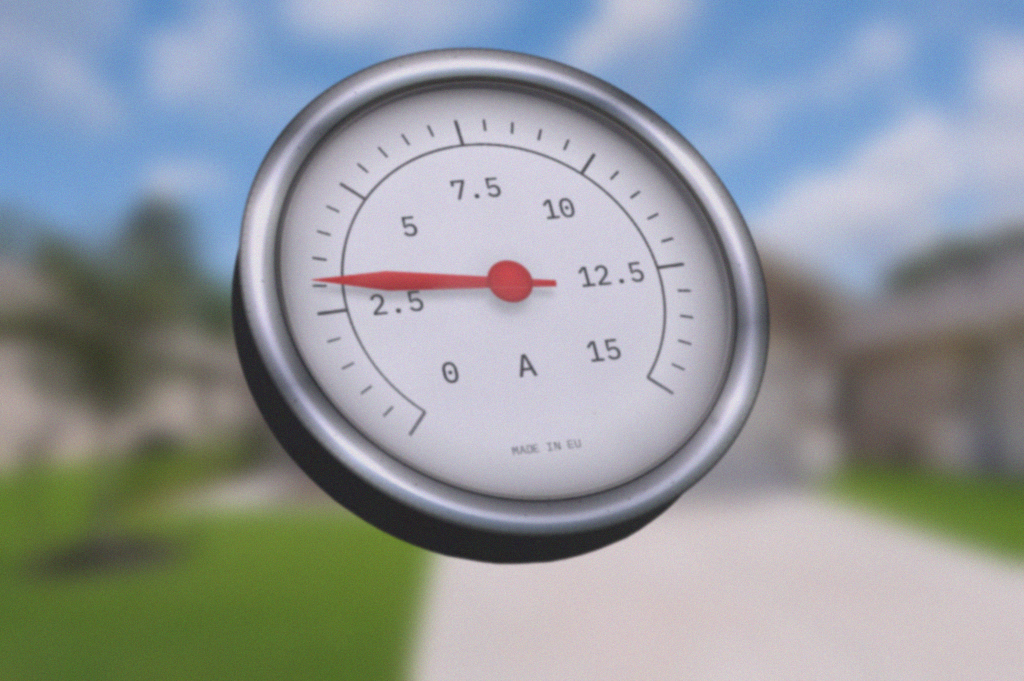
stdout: A 3
